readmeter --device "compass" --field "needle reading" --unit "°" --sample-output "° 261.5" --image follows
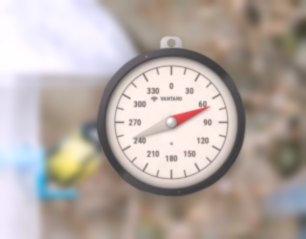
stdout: ° 67.5
